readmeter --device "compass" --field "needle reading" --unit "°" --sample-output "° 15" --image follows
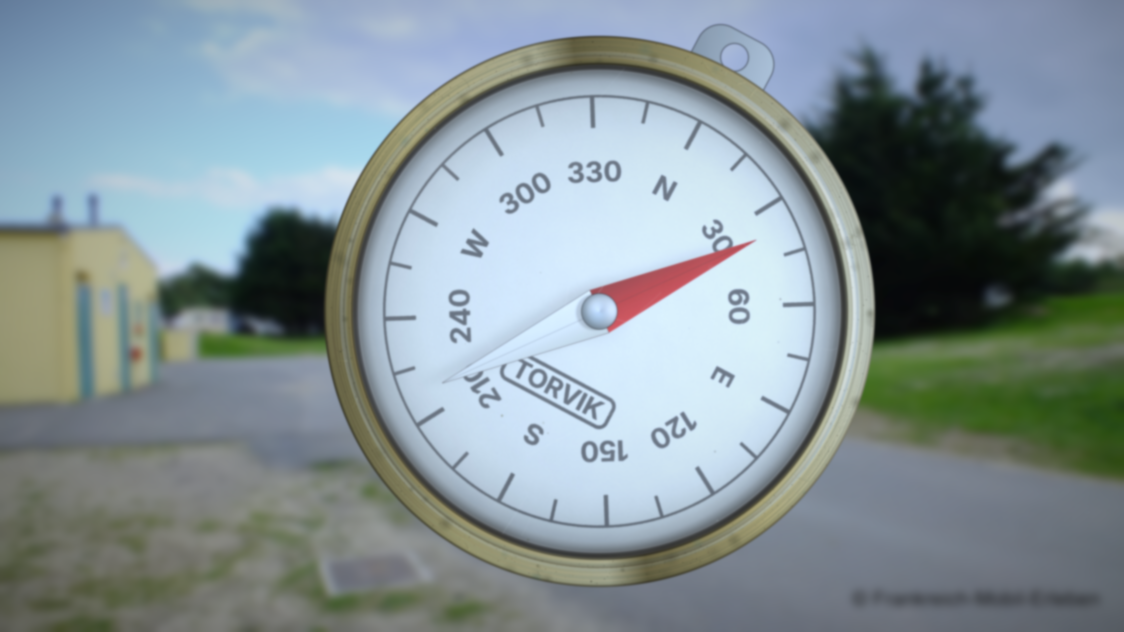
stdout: ° 37.5
